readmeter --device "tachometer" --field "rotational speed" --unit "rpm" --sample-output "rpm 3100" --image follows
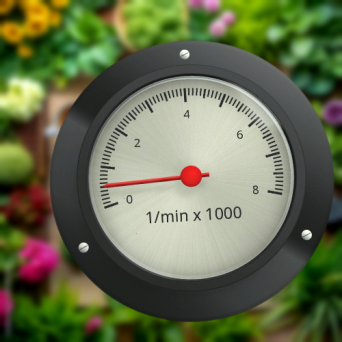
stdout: rpm 500
